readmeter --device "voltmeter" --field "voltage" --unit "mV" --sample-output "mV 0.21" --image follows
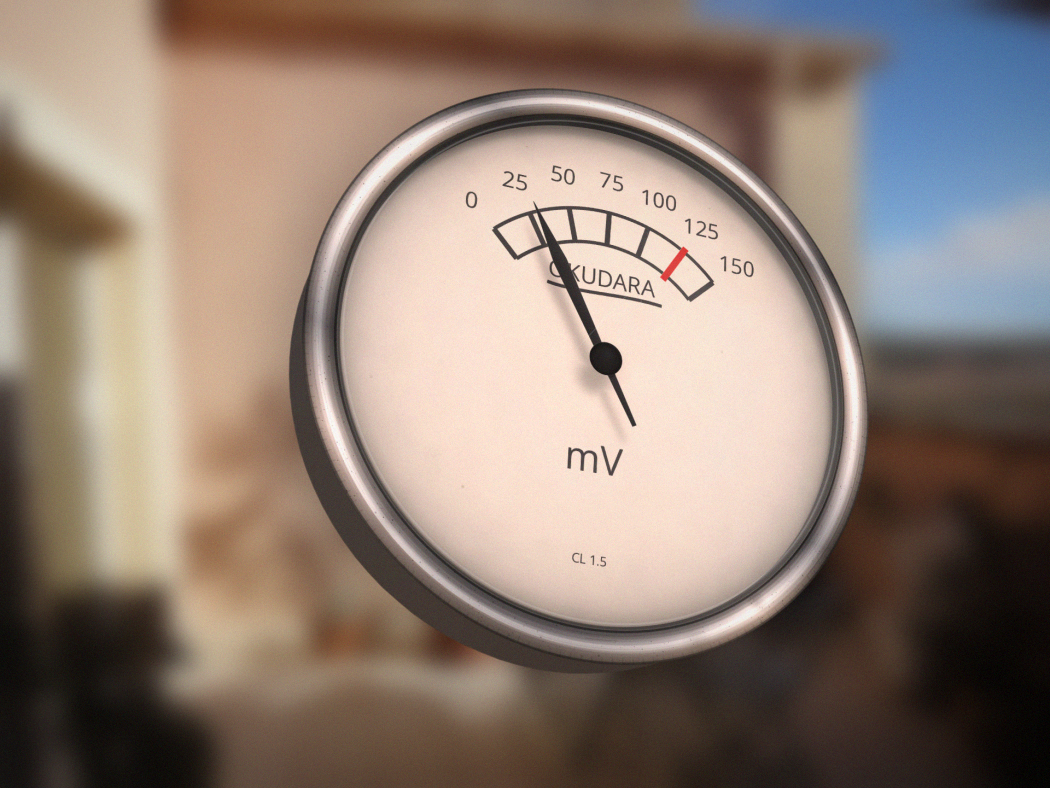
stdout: mV 25
